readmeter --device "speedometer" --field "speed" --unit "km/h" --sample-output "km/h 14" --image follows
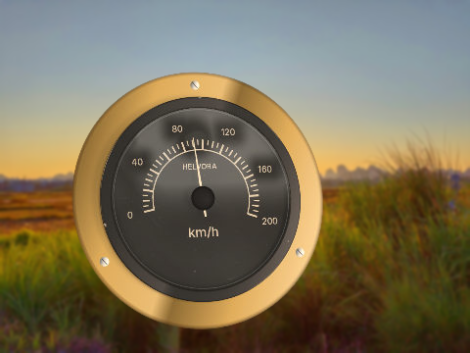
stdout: km/h 90
